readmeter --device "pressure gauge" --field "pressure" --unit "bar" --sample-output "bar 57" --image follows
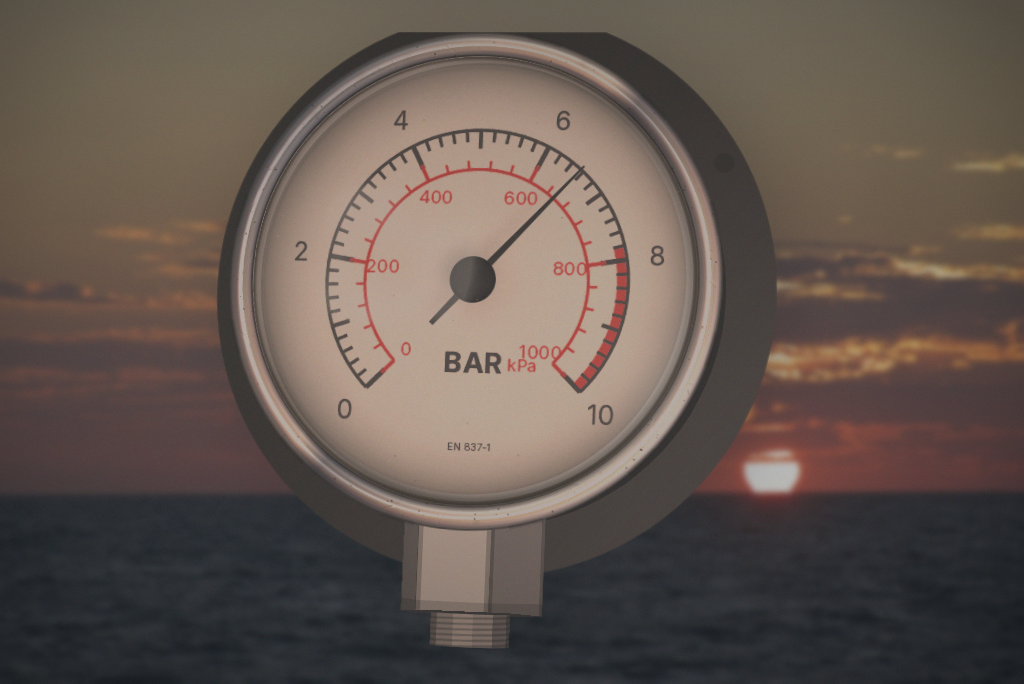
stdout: bar 6.6
